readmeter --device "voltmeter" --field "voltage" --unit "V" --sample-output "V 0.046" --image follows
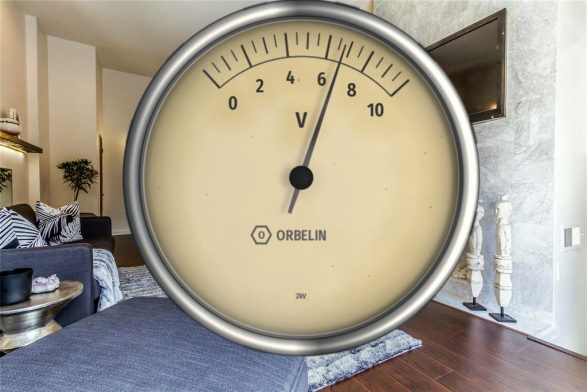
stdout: V 6.75
